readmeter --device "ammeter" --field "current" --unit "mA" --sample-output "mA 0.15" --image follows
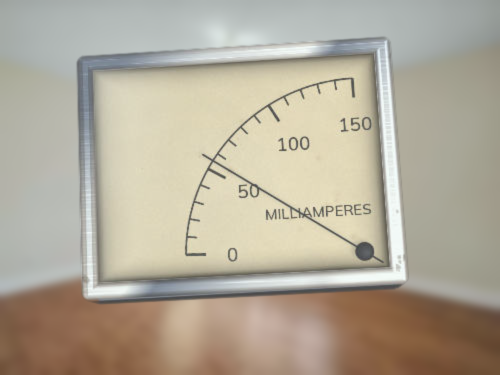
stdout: mA 55
